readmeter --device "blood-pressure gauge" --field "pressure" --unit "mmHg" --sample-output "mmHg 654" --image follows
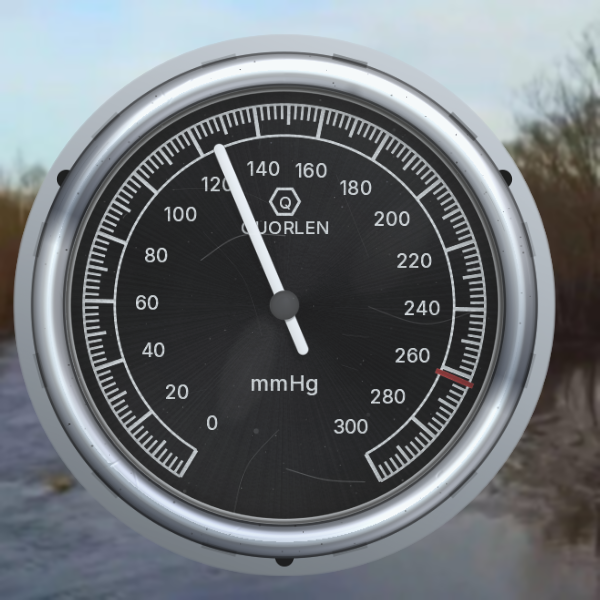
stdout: mmHg 126
